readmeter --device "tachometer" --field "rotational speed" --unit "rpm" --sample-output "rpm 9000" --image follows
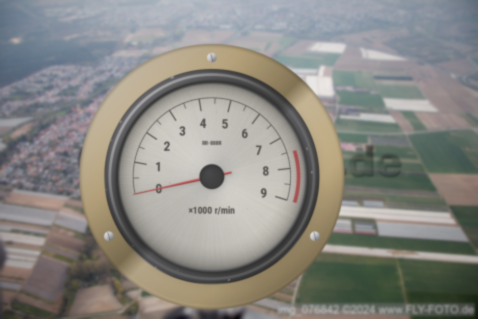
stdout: rpm 0
